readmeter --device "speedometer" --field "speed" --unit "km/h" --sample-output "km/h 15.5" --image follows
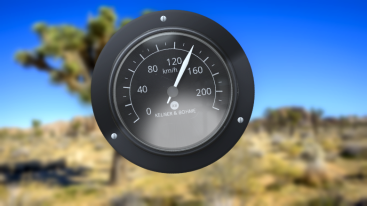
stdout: km/h 140
